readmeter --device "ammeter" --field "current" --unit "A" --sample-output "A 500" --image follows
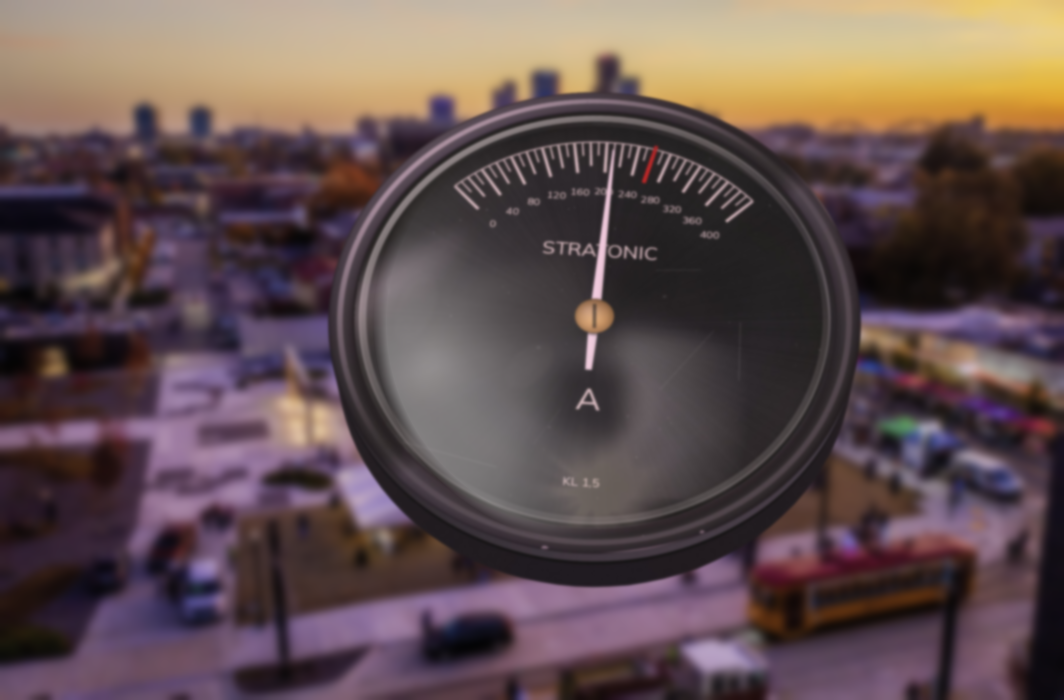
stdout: A 210
